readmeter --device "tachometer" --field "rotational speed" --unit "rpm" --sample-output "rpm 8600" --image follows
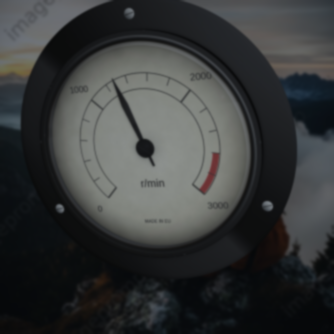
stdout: rpm 1300
